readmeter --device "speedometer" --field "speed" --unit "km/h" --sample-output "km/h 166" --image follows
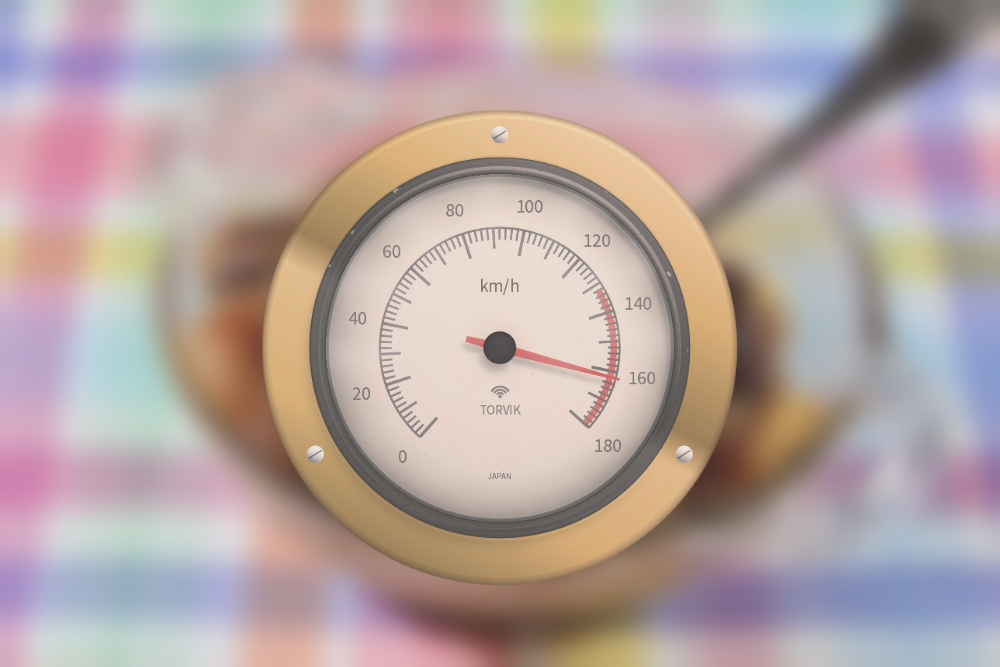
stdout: km/h 162
